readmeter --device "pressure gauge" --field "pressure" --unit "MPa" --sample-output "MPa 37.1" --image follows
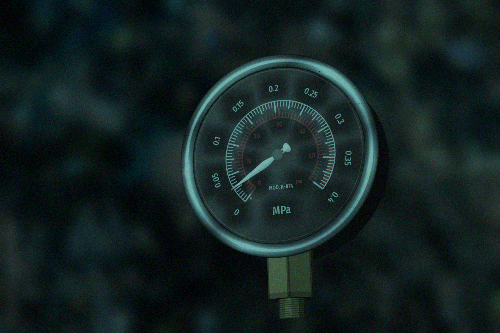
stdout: MPa 0.025
